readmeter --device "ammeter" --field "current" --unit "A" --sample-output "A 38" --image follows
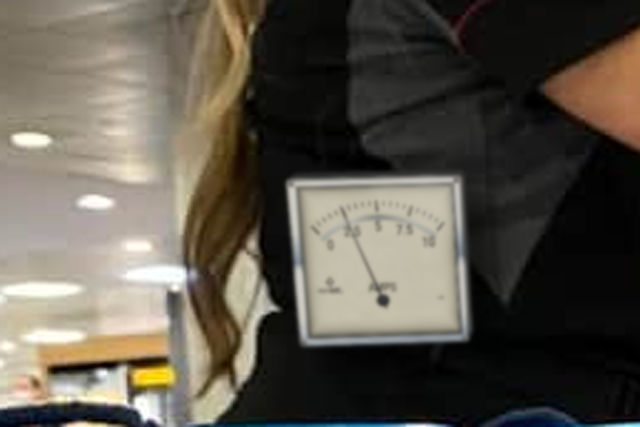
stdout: A 2.5
